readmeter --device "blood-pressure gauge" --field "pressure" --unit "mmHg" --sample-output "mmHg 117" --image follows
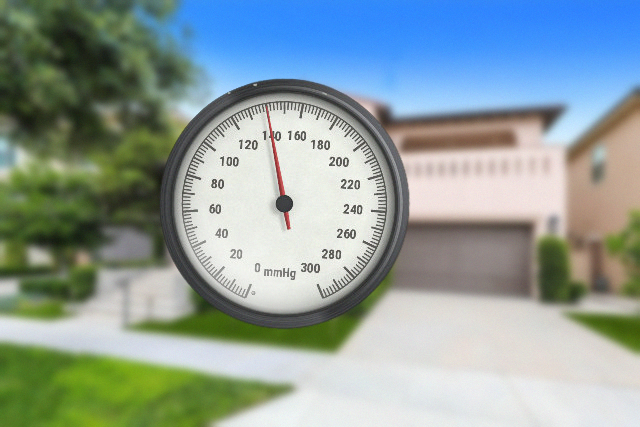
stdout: mmHg 140
